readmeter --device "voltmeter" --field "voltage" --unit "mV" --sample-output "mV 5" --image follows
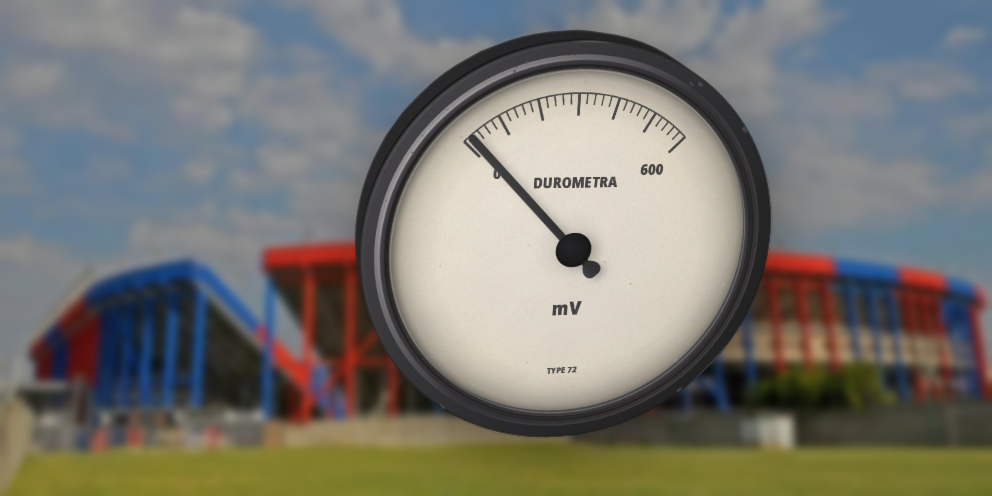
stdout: mV 20
